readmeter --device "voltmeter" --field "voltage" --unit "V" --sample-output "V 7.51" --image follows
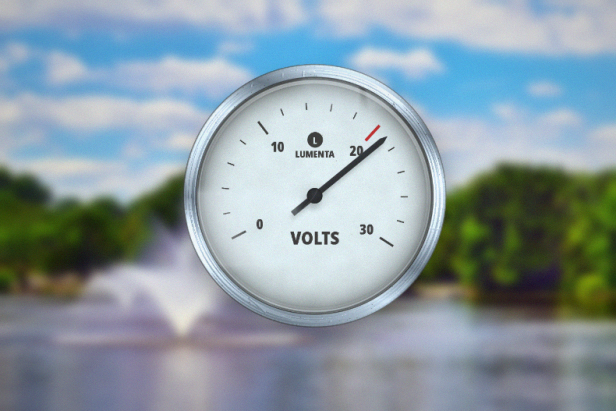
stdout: V 21
